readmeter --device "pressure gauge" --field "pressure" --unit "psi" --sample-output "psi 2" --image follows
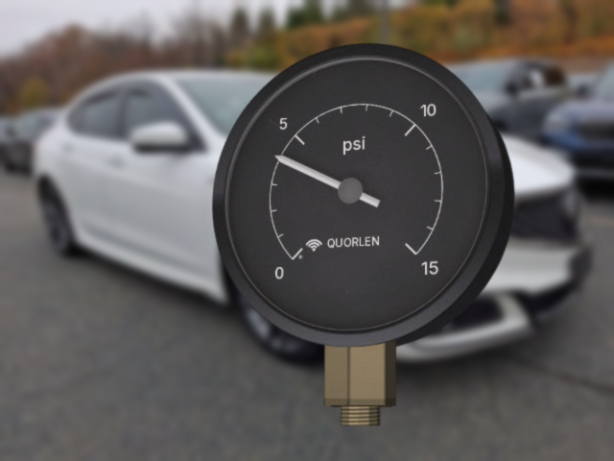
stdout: psi 4
